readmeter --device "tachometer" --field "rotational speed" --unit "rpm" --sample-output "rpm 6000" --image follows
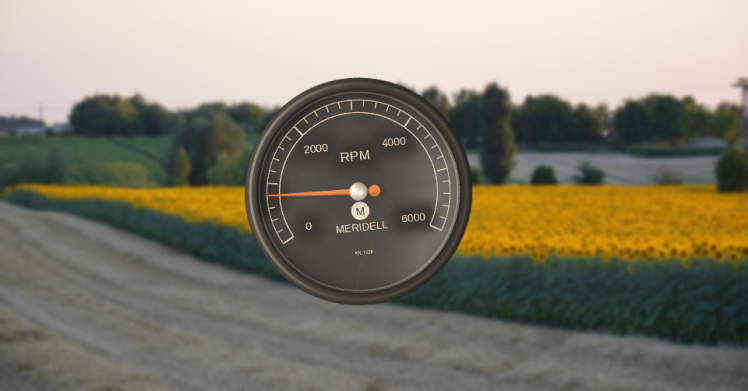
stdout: rpm 800
